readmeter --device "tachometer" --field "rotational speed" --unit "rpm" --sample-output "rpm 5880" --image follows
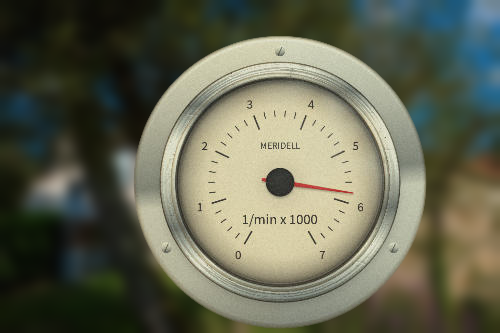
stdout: rpm 5800
